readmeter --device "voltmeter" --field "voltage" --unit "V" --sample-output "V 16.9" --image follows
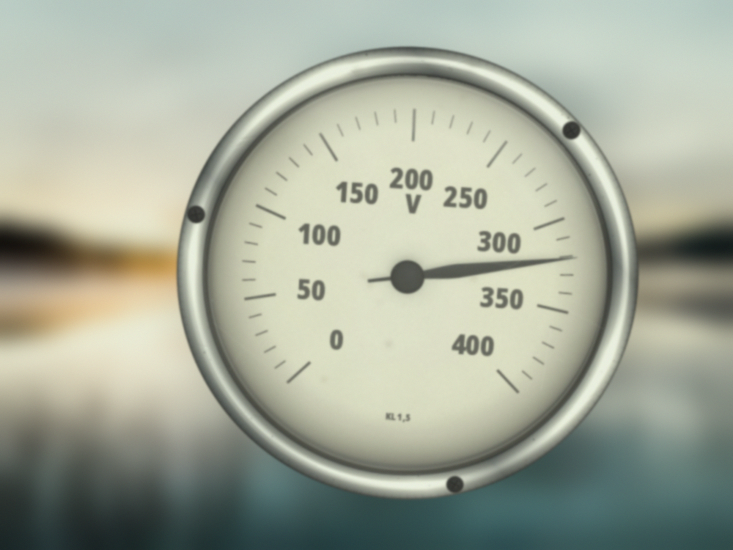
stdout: V 320
